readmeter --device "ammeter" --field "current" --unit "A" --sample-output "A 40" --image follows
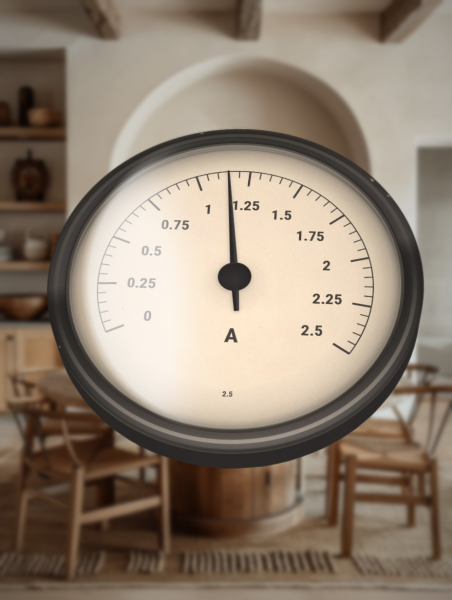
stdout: A 1.15
